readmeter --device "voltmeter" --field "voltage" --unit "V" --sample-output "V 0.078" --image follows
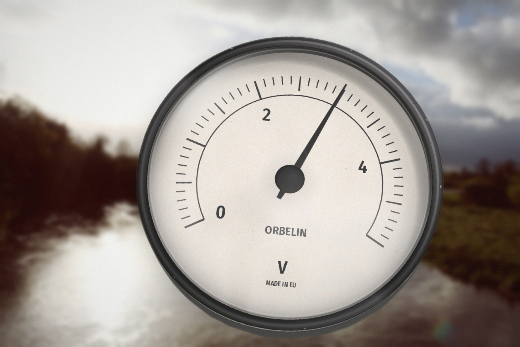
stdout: V 3
